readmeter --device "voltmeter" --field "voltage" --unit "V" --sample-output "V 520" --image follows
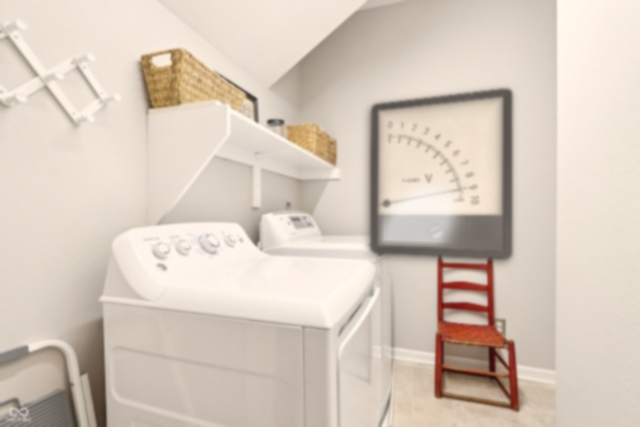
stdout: V 9
